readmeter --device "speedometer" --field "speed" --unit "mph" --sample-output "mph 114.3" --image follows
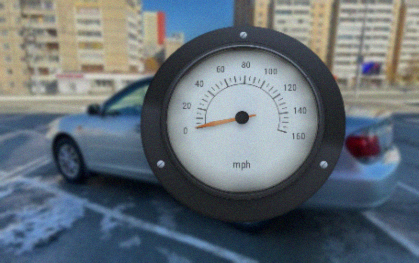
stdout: mph 0
